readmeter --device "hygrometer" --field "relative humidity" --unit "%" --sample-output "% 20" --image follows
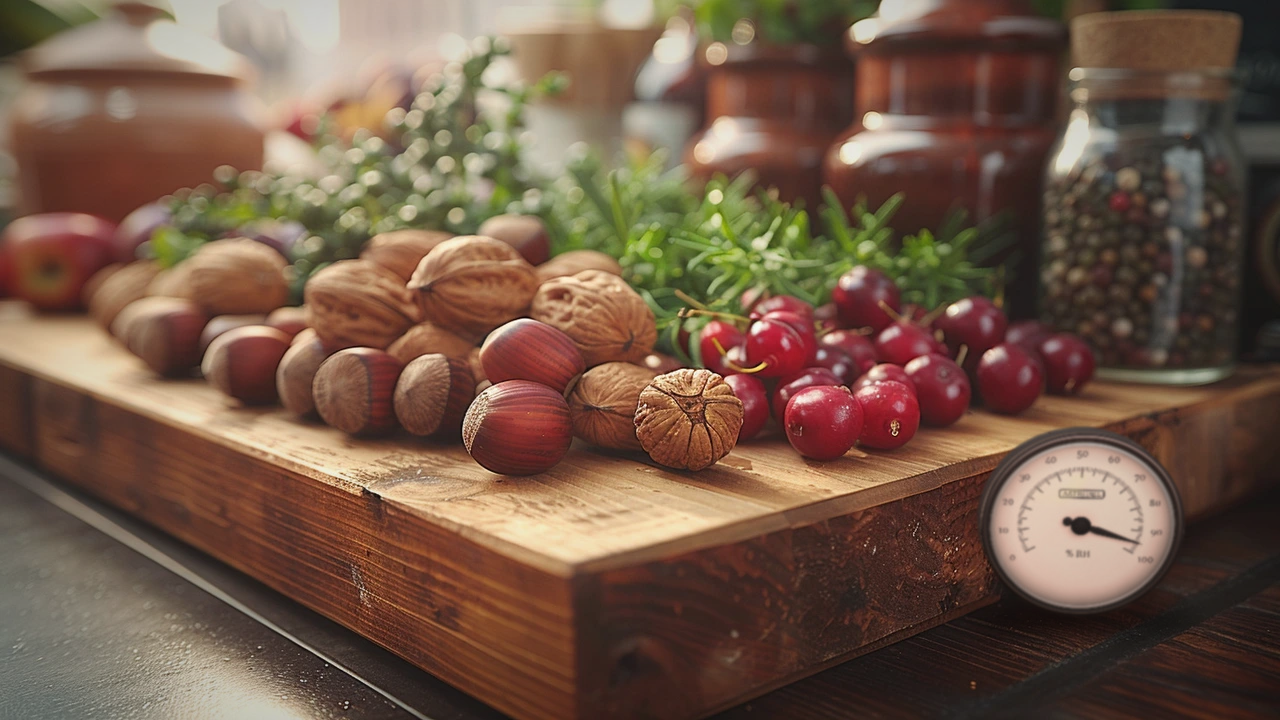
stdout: % 95
